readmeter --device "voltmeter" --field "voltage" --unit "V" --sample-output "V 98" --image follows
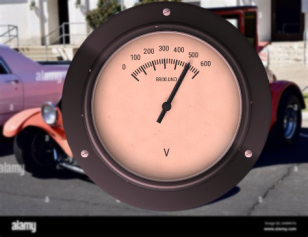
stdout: V 500
